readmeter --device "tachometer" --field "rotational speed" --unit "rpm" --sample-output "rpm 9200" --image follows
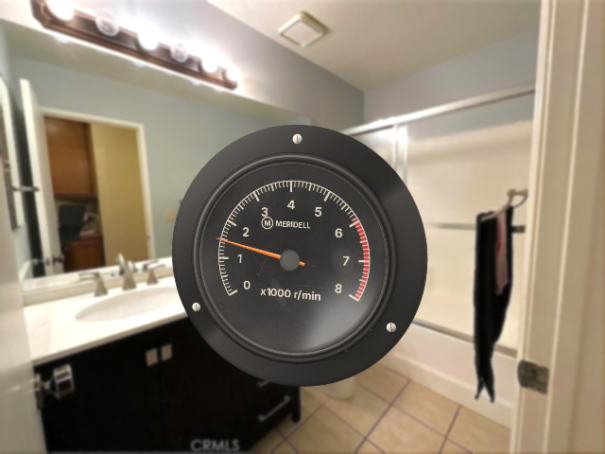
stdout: rpm 1500
